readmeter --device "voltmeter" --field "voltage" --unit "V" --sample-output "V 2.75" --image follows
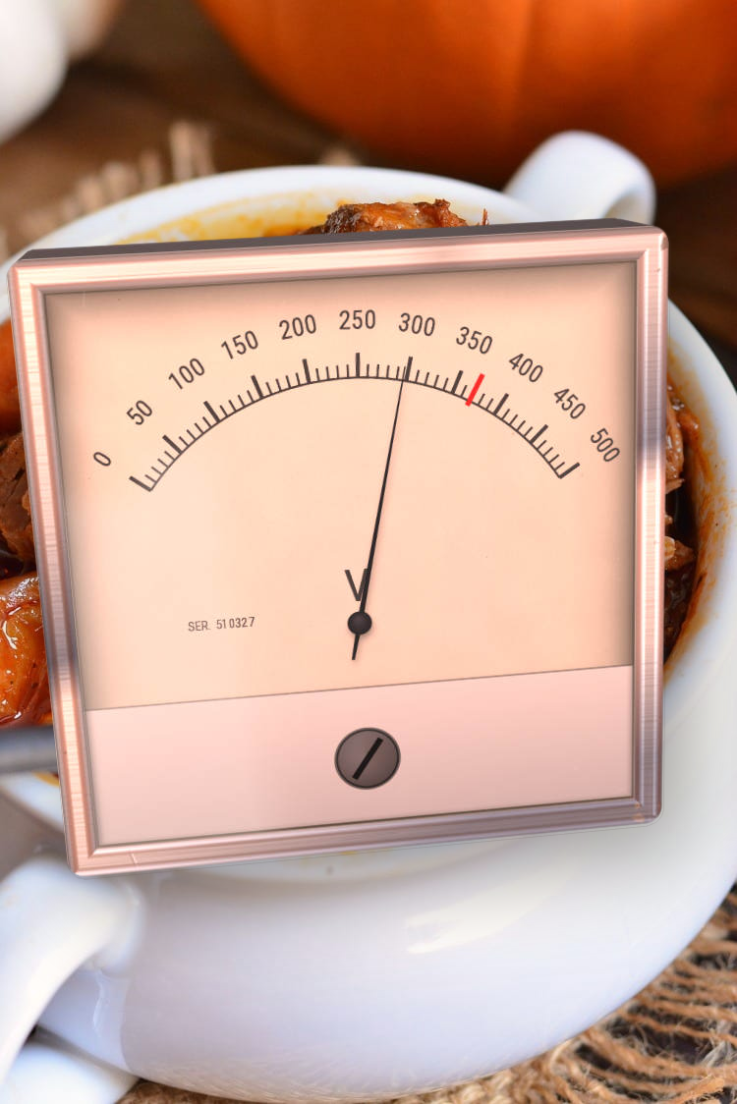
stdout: V 295
